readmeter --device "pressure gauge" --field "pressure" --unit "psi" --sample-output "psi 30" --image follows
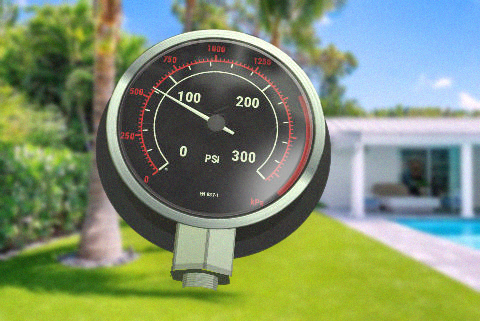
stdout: psi 80
